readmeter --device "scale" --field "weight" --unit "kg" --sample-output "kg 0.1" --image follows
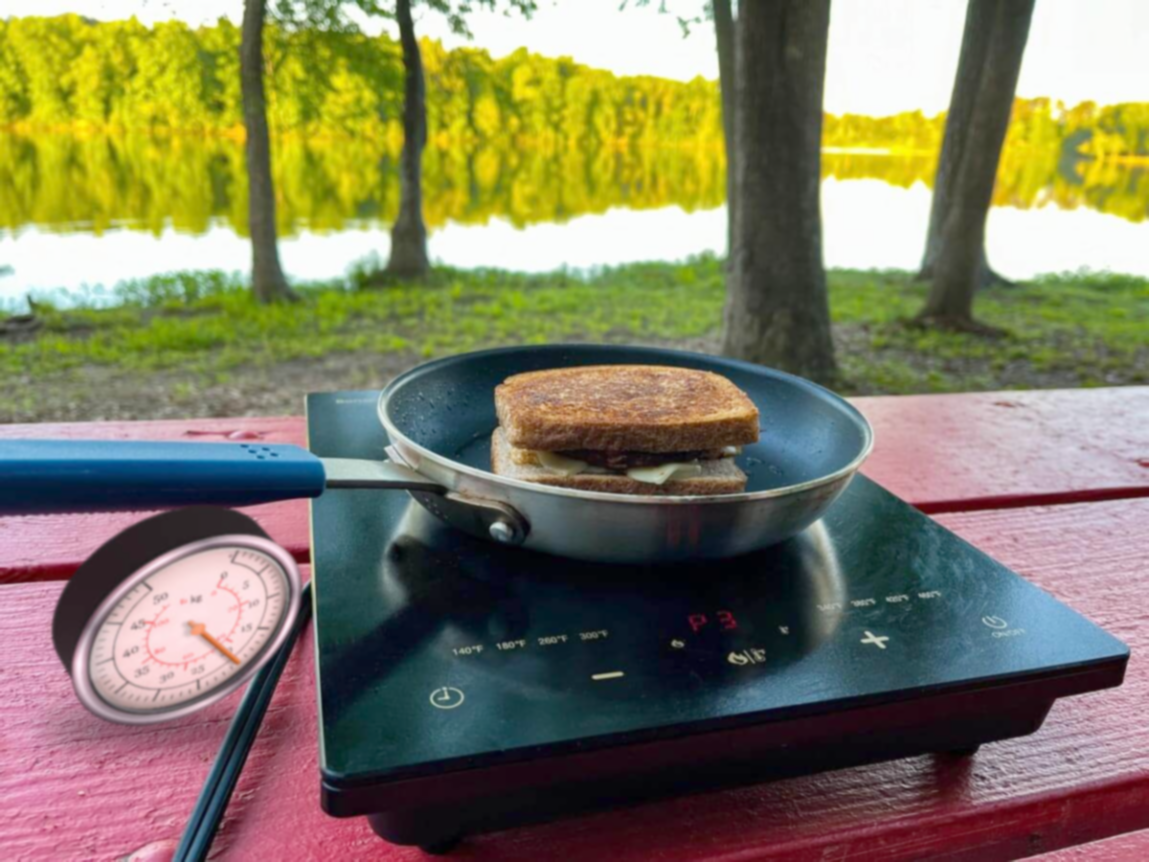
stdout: kg 20
